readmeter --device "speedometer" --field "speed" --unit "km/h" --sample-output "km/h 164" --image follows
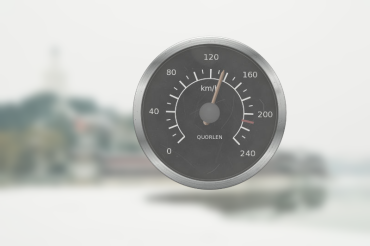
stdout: km/h 135
